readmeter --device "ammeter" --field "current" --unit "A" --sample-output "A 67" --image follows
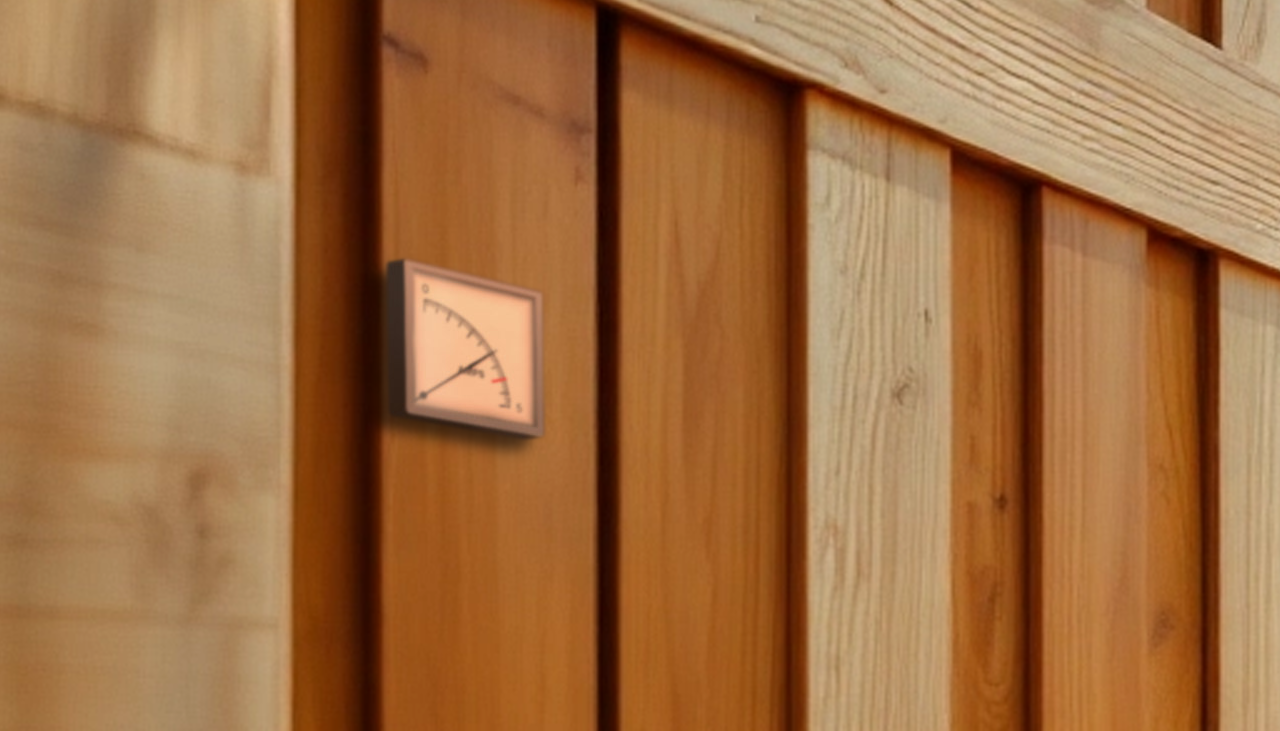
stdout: A 3
